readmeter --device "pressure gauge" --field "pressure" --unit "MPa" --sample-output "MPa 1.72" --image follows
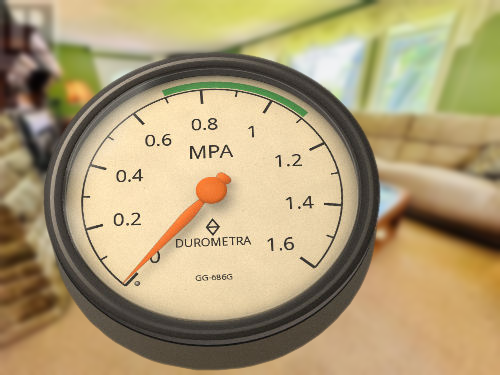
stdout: MPa 0
